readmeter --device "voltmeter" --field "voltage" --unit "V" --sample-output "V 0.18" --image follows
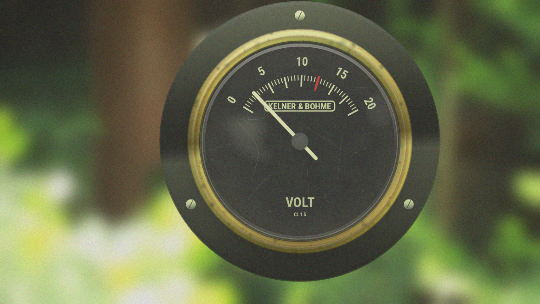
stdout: V 2.5
